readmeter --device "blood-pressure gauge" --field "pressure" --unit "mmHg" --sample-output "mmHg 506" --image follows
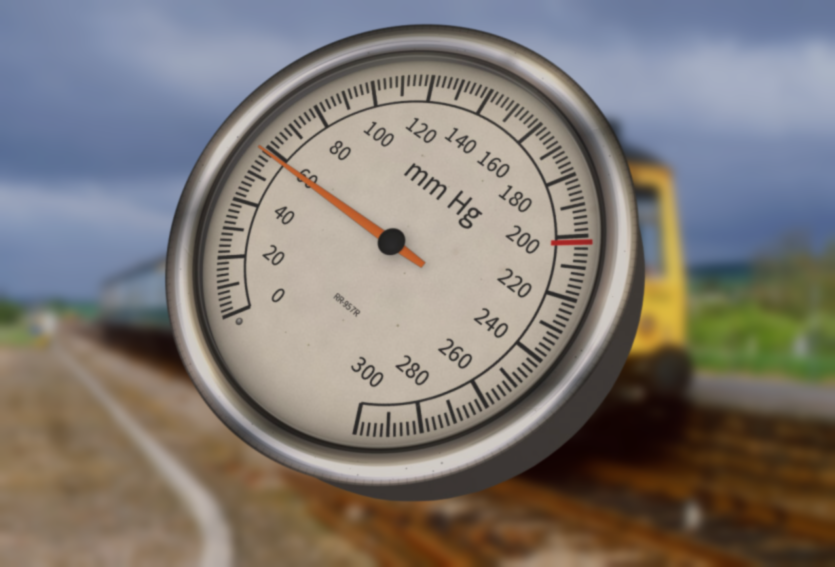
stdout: mmHg 58
